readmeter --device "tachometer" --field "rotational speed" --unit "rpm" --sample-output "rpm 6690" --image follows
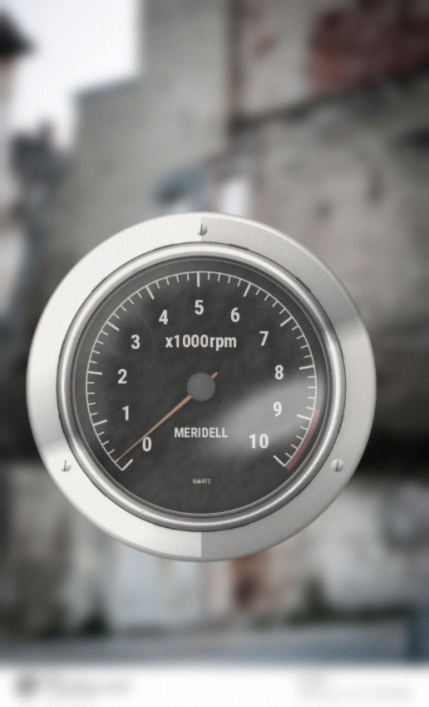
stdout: rpm 200
